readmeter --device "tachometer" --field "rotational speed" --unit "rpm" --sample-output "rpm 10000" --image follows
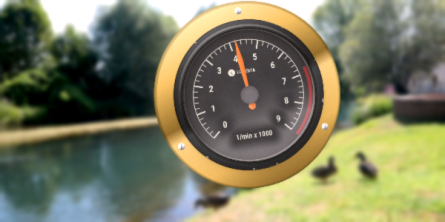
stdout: rpm 4200
